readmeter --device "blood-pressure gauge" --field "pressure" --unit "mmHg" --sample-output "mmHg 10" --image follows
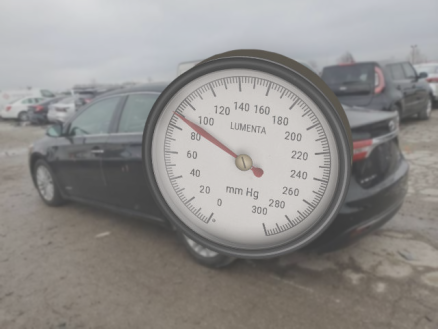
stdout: mmHg 90
